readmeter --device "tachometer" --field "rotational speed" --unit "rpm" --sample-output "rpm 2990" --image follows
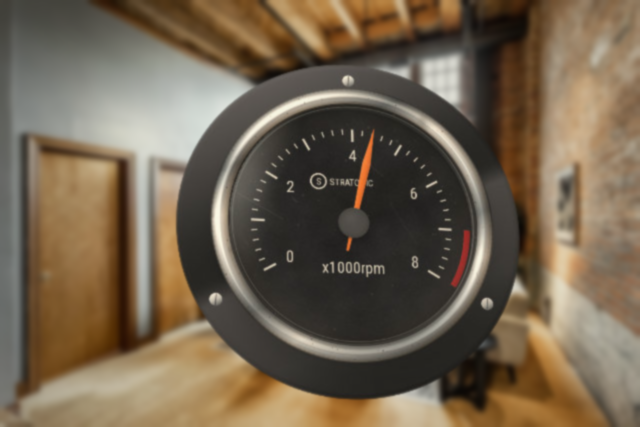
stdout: rpm 4400
